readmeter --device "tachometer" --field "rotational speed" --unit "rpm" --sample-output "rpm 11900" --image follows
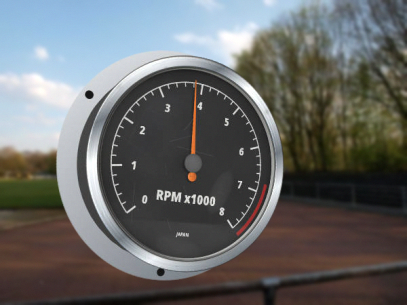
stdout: rpm 3800
